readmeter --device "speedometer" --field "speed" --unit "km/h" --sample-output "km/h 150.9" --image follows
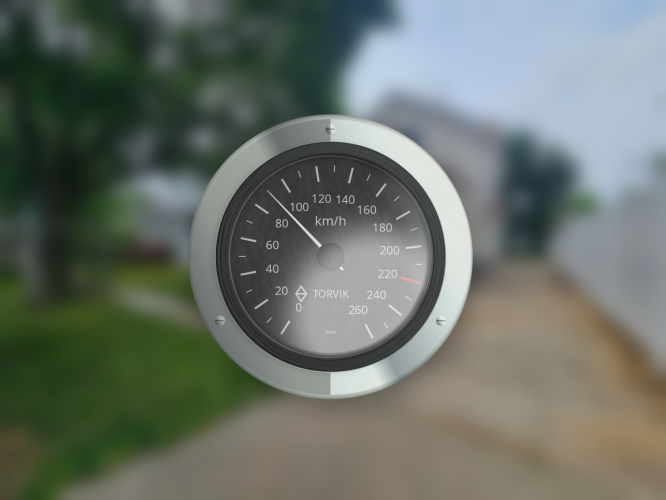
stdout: km/h 90
